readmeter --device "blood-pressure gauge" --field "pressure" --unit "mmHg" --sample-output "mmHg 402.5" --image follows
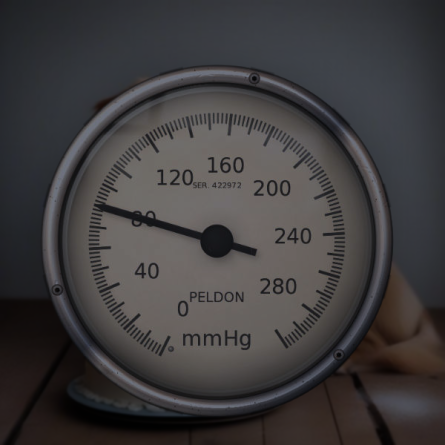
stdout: mmHg 80
